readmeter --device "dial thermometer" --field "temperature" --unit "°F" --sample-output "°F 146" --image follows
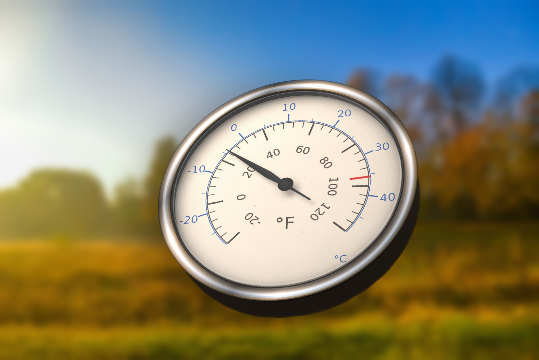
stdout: °F 24
